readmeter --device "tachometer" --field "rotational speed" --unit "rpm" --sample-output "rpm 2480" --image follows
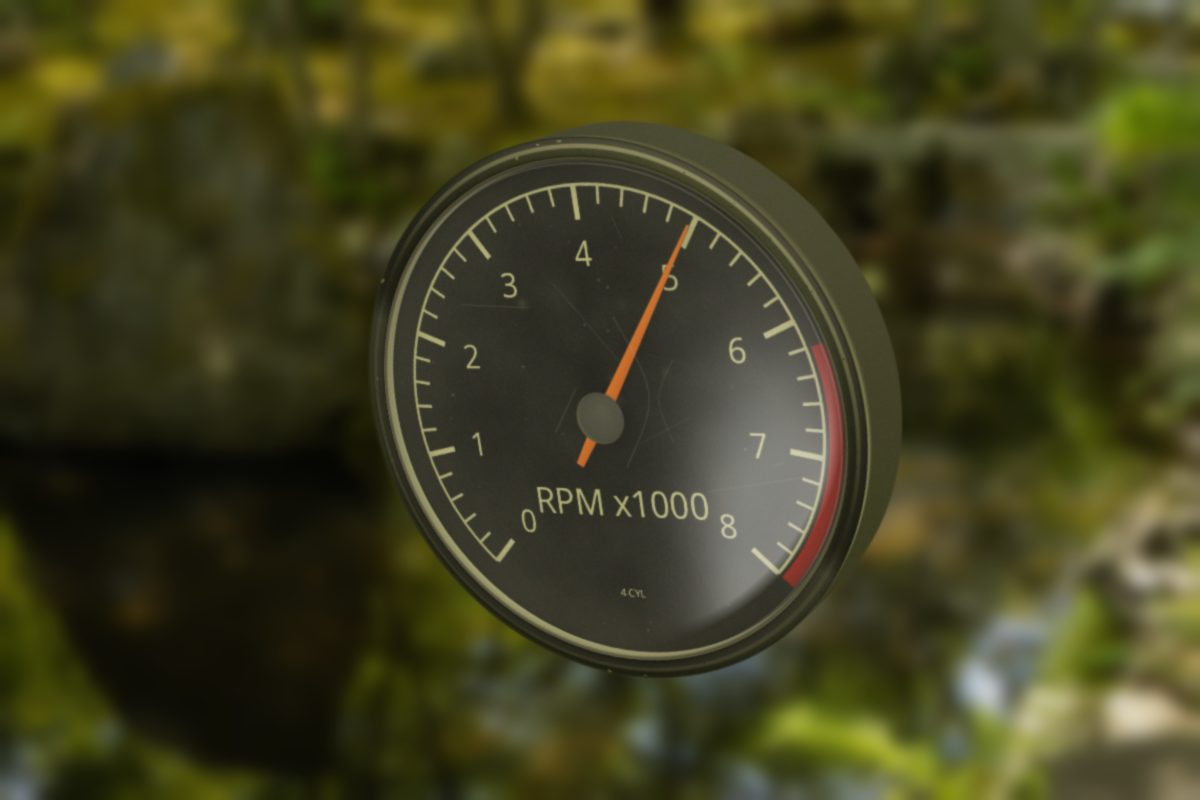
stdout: rpm 5000
